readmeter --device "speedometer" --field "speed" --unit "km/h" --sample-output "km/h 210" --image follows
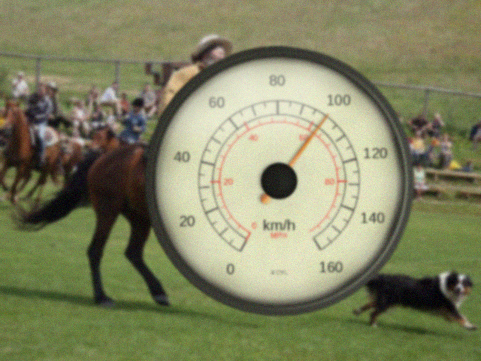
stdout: km/h 100
